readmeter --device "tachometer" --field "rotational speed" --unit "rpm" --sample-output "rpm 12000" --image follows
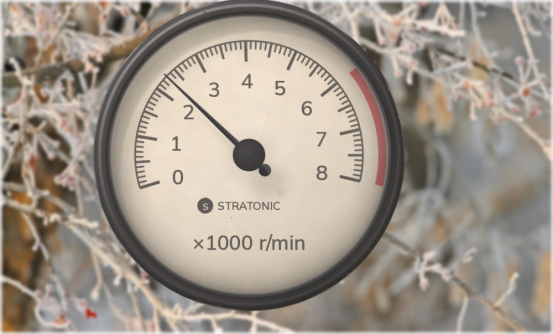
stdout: rpm 2300
